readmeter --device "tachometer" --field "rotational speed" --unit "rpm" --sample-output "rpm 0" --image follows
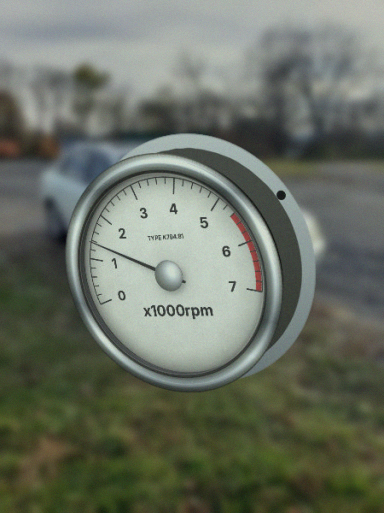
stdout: rpm 1400
